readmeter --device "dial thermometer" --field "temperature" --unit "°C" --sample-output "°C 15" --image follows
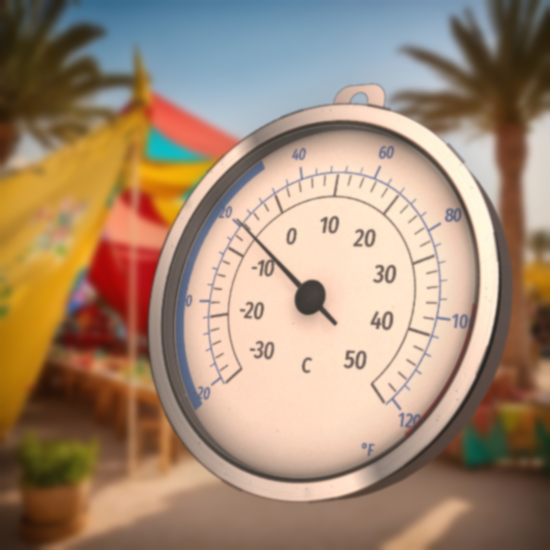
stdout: °C -6
